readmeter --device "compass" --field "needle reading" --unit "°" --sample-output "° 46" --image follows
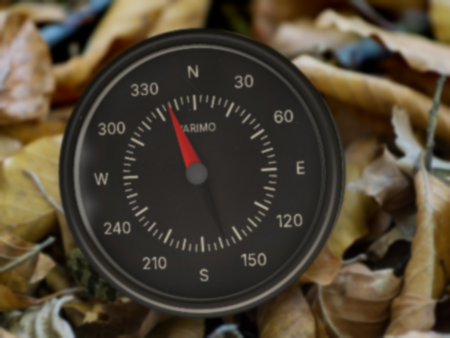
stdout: ° 340
